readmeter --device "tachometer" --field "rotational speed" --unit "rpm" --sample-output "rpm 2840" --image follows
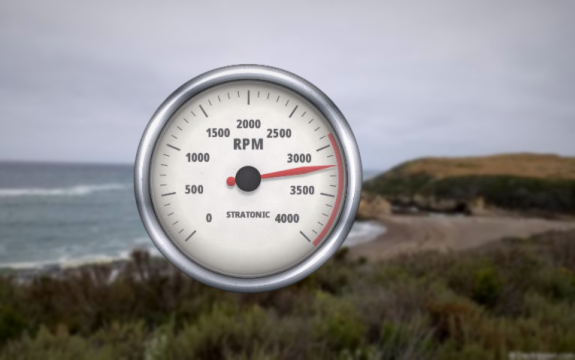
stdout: rpm 3200
